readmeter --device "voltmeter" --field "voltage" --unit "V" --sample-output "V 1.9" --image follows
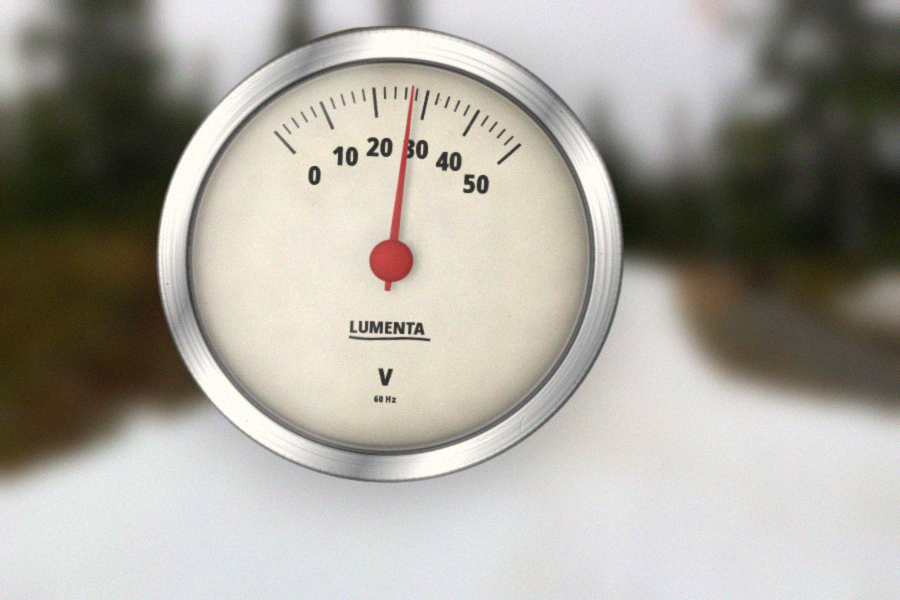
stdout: V 27
